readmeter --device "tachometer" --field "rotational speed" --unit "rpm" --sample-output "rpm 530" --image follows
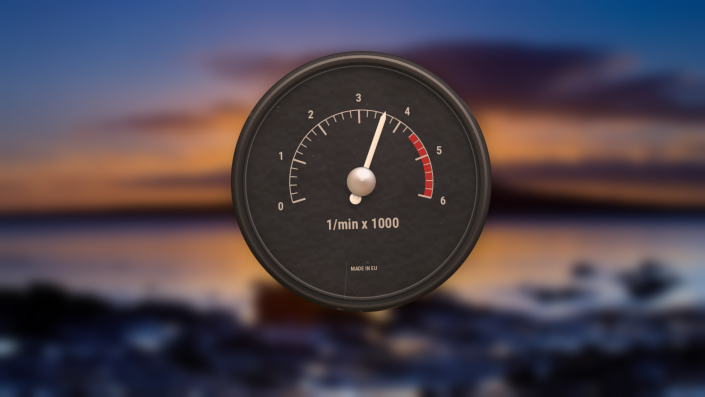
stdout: rpm 3600
